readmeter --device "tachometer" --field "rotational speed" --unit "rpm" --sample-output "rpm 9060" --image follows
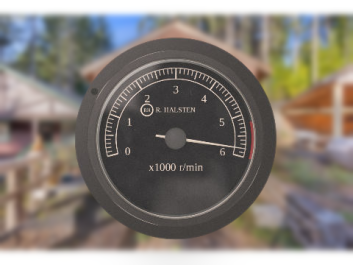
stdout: rpm 5800
